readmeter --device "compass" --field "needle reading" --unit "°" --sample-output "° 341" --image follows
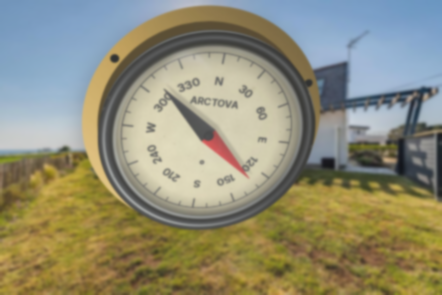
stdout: ° 130
